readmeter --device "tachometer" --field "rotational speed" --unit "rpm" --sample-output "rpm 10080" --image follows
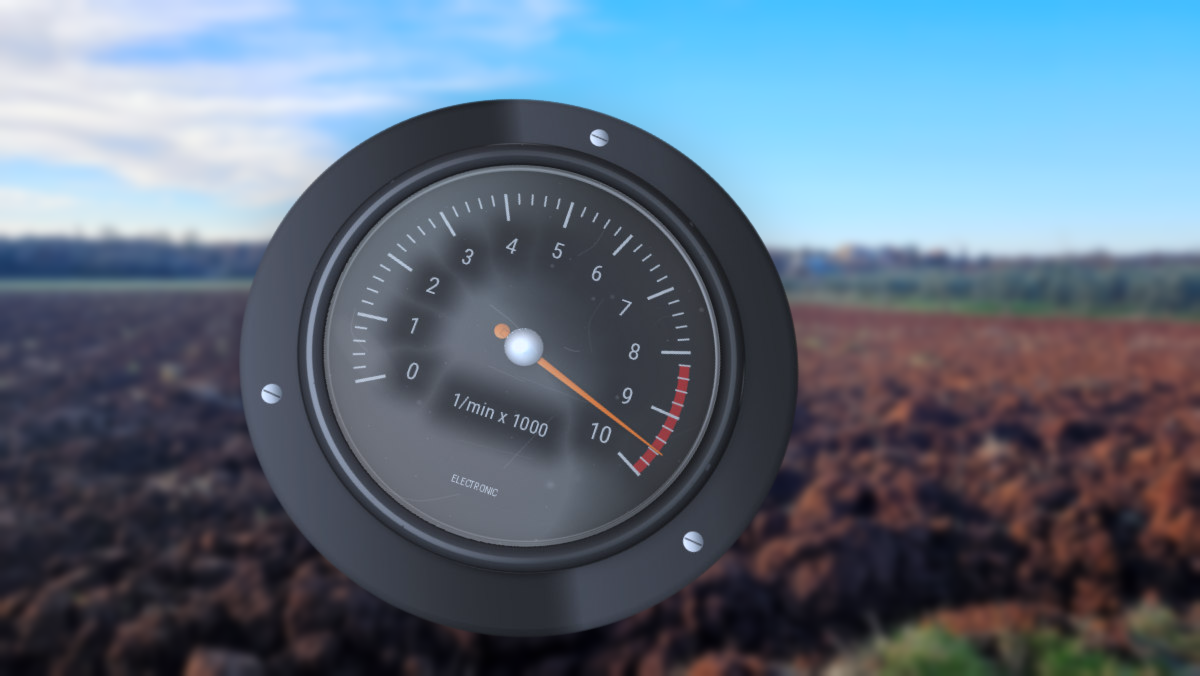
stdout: rpm 9600
